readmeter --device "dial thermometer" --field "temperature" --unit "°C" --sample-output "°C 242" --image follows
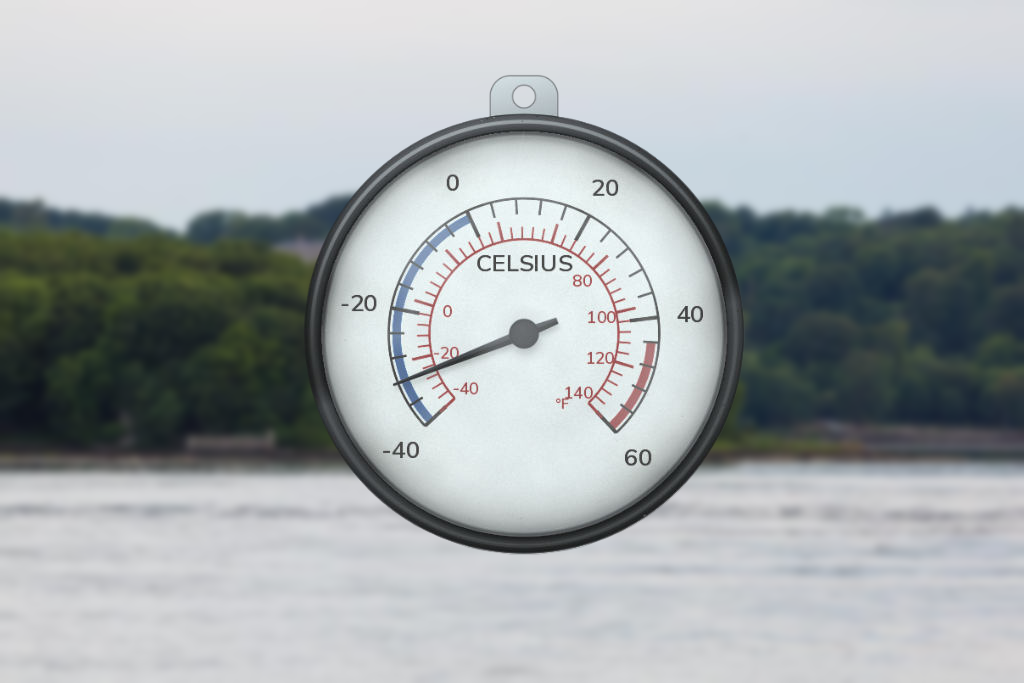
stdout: °C -32
